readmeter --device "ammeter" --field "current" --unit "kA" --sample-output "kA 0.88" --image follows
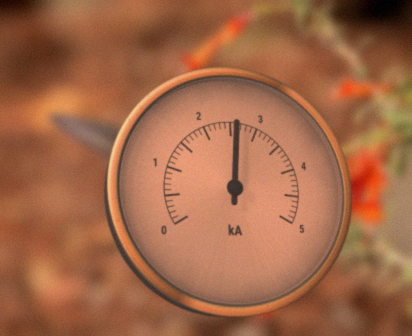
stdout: kA 2.6
